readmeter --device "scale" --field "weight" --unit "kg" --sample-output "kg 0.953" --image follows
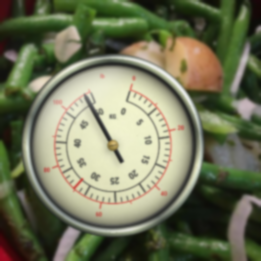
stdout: kg 49
